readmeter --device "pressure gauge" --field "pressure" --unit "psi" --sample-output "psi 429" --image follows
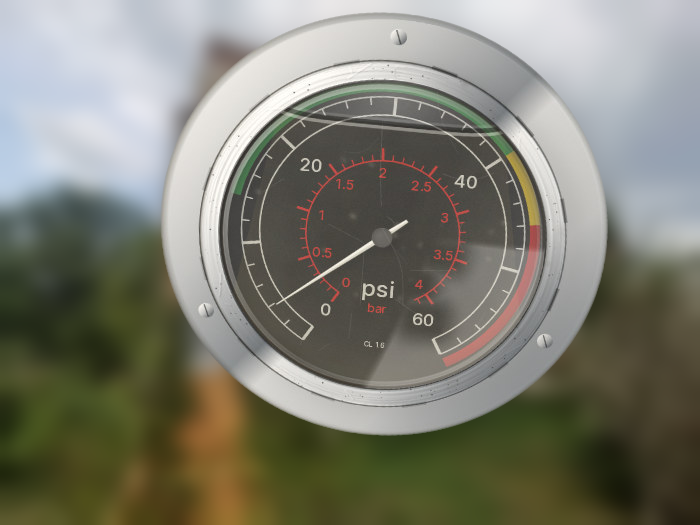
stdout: psi 4
